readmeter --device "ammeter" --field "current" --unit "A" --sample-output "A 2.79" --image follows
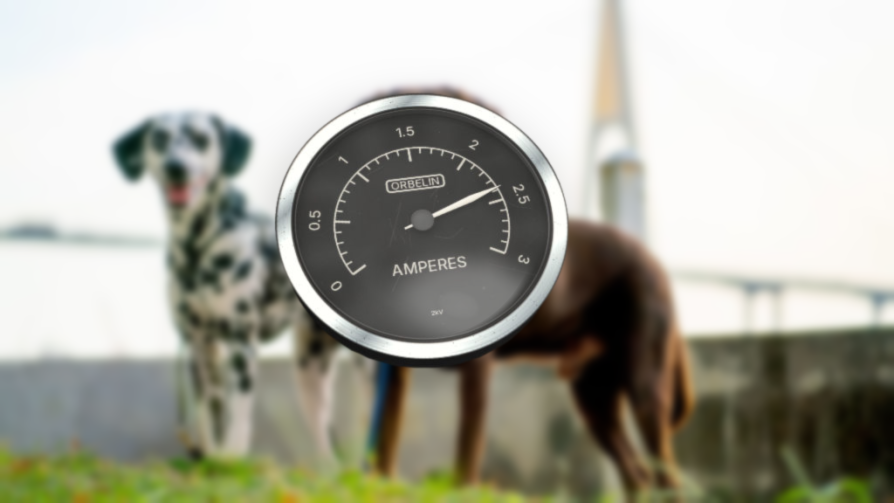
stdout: A 2.4
